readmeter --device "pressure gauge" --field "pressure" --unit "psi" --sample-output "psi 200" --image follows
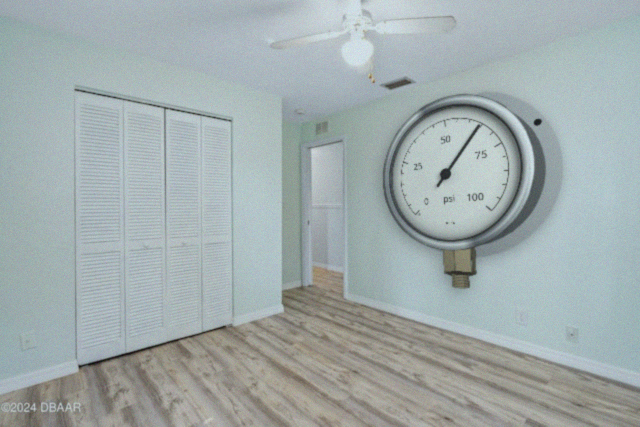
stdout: psi 65
